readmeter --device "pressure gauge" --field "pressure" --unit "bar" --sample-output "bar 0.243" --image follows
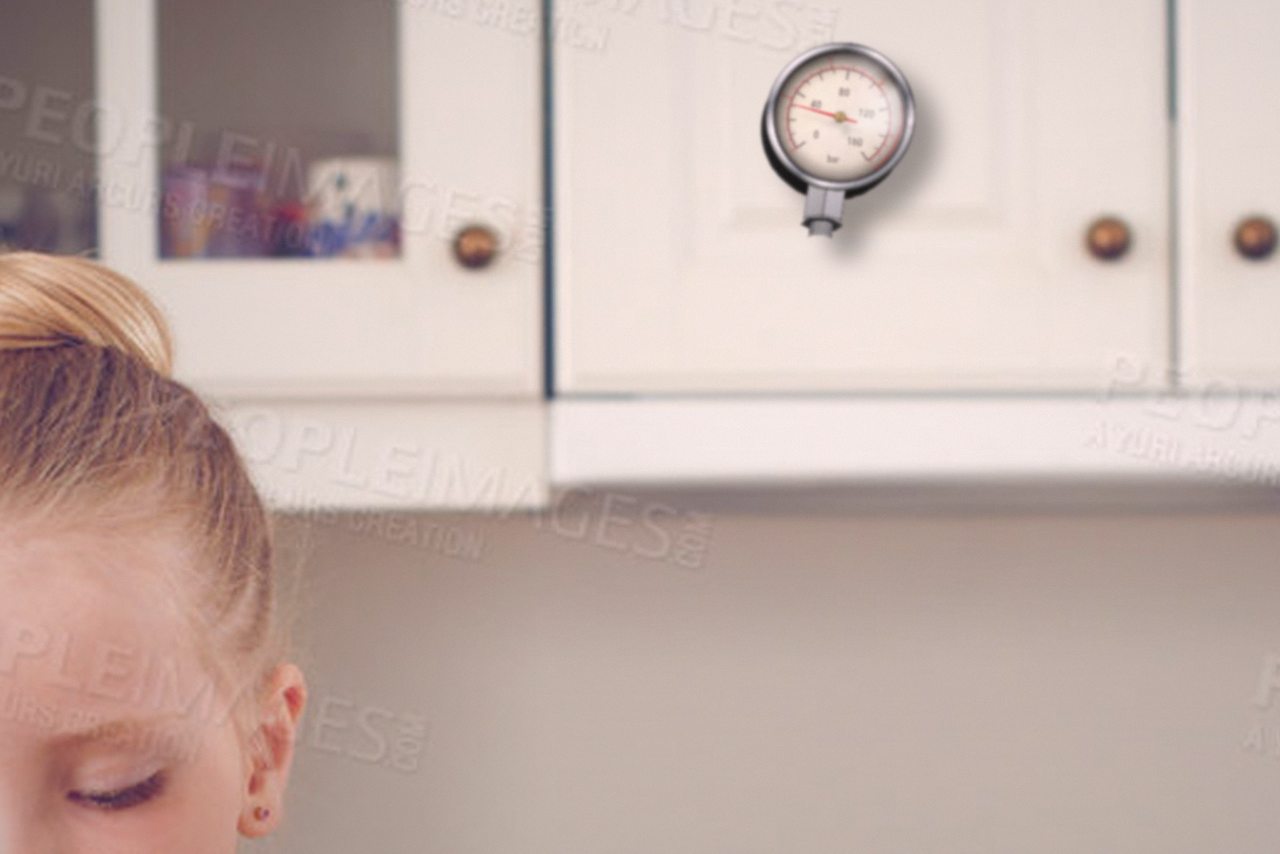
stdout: bar 30
